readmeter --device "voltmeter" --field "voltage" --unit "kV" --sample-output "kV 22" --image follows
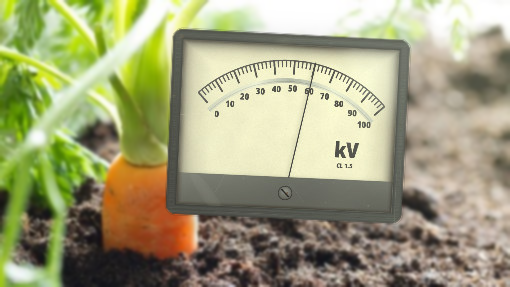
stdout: kV 60
